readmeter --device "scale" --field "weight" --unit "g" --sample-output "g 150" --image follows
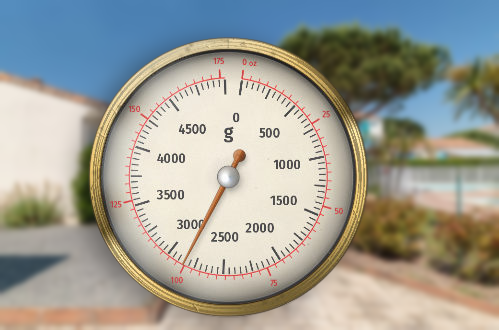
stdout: g 2850
